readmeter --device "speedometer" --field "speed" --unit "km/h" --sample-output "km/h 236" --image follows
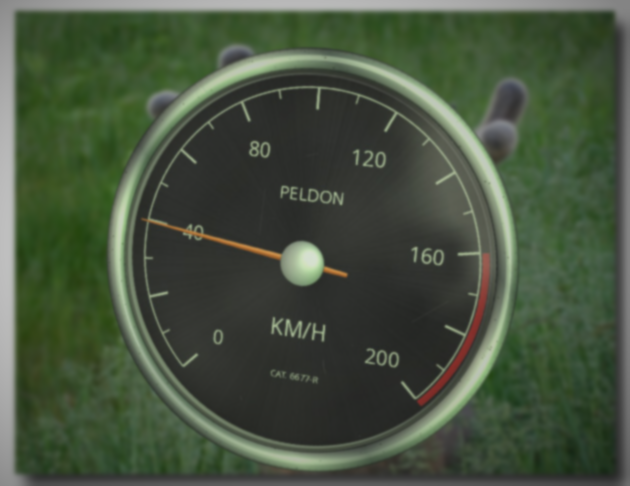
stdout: km/h 40
